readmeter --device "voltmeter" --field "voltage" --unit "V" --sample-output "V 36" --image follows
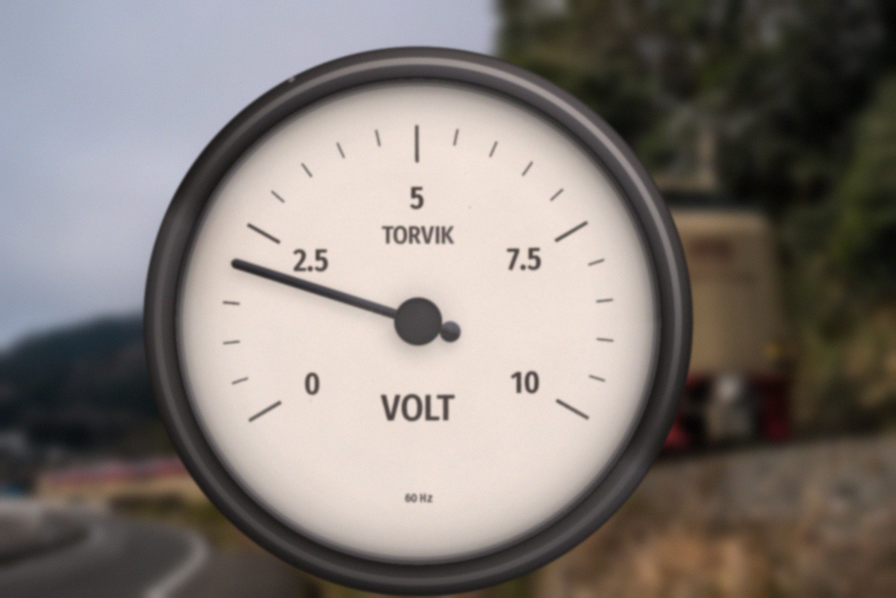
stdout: V 2
